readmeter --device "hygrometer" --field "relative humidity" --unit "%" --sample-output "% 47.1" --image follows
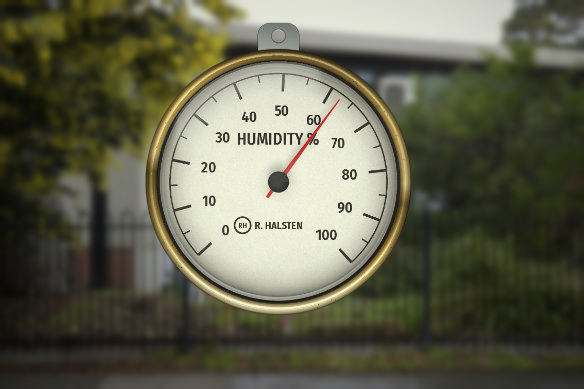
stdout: % 62.5
